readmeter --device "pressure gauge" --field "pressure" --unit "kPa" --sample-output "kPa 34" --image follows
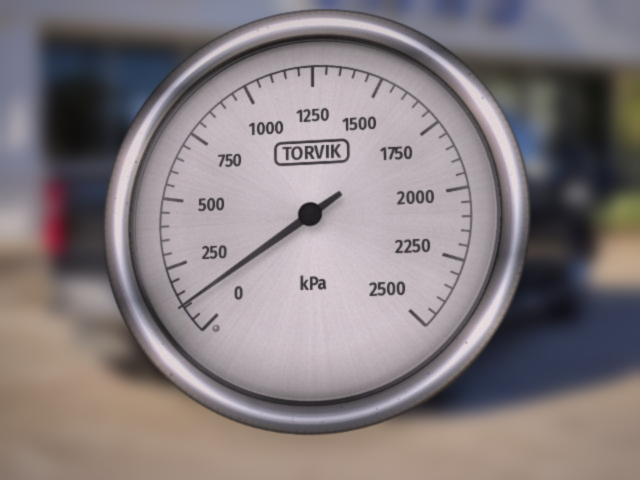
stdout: kPa 100
